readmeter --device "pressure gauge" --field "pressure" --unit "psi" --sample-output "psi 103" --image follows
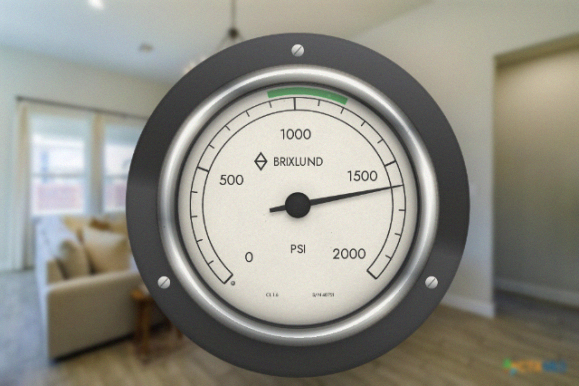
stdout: psi 1600
